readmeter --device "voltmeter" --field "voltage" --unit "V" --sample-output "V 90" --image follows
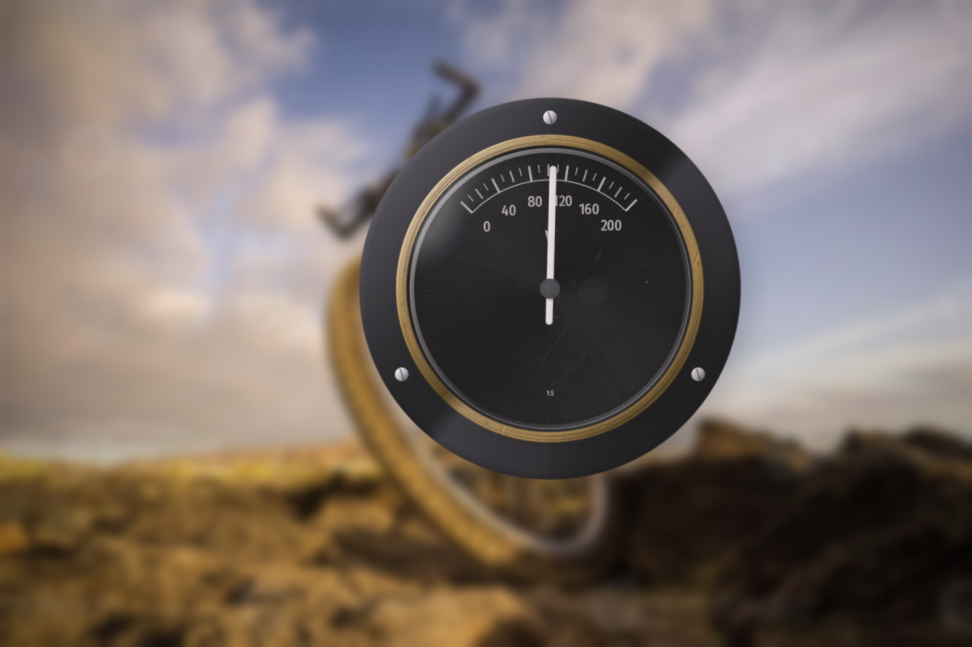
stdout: V 105
